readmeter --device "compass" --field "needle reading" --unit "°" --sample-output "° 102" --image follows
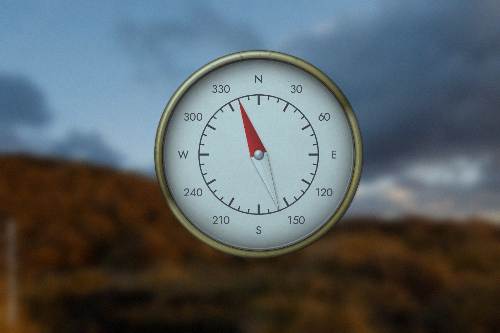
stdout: ° 340
